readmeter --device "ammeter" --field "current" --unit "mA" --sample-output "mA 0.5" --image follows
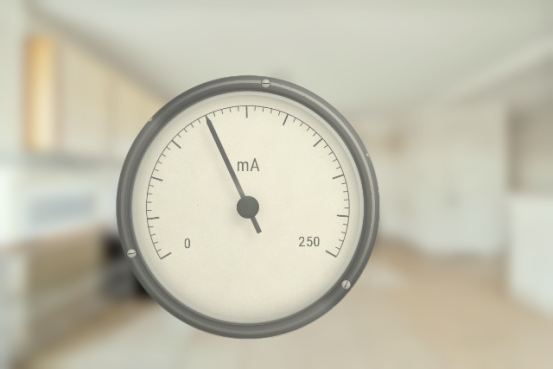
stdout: mA 100
